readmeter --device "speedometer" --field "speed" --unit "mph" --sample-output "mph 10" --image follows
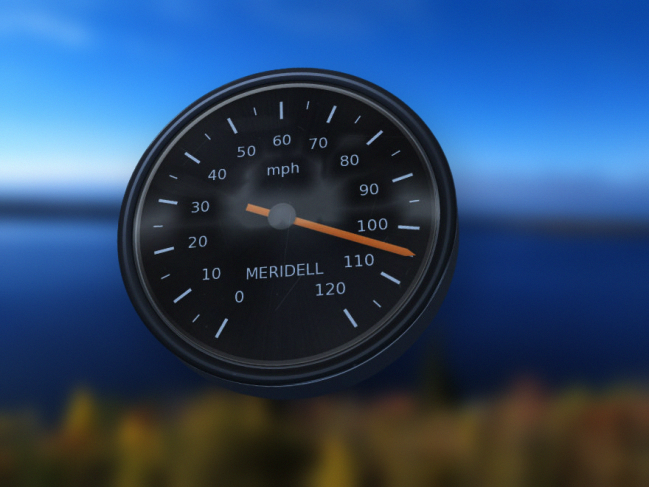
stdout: mph 105
